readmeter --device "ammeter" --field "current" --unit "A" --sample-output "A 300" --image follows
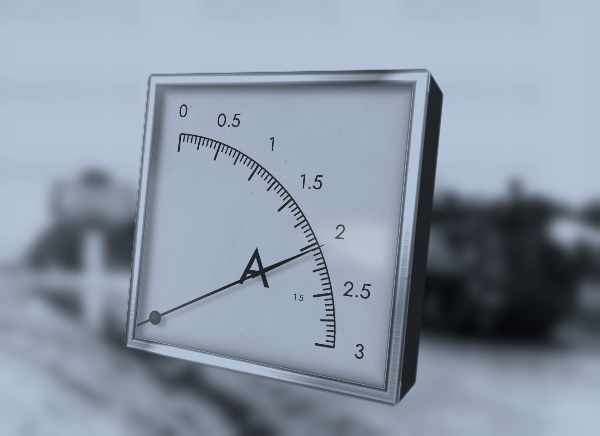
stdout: A 2.05
